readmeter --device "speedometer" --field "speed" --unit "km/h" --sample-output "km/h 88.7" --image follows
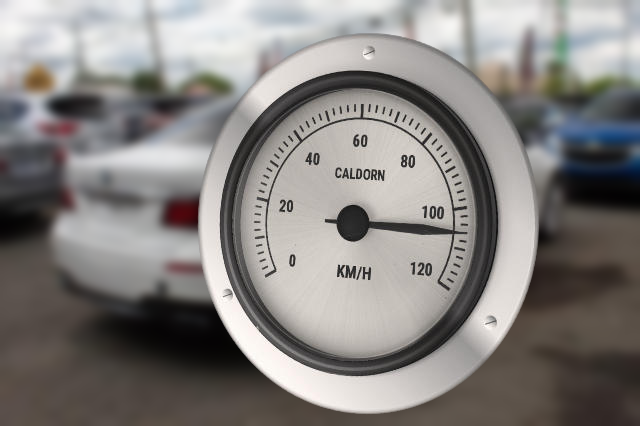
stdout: km/h 106
